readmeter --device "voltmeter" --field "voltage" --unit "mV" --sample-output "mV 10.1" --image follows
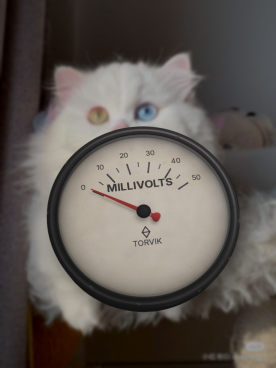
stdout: mV 0
